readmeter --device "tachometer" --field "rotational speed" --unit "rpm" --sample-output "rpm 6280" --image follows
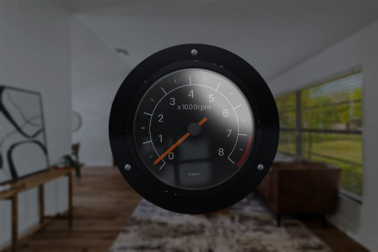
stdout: rpm 250
